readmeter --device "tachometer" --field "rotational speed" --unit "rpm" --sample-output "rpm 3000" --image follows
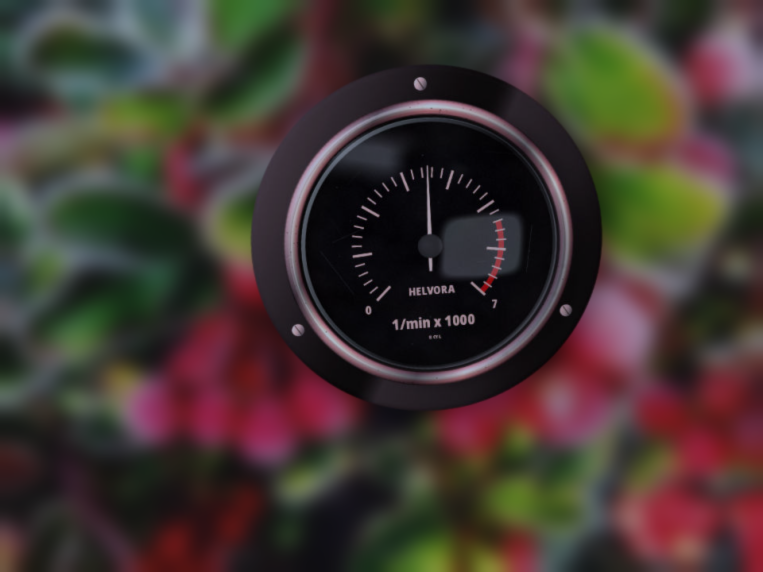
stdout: rpm 3500
